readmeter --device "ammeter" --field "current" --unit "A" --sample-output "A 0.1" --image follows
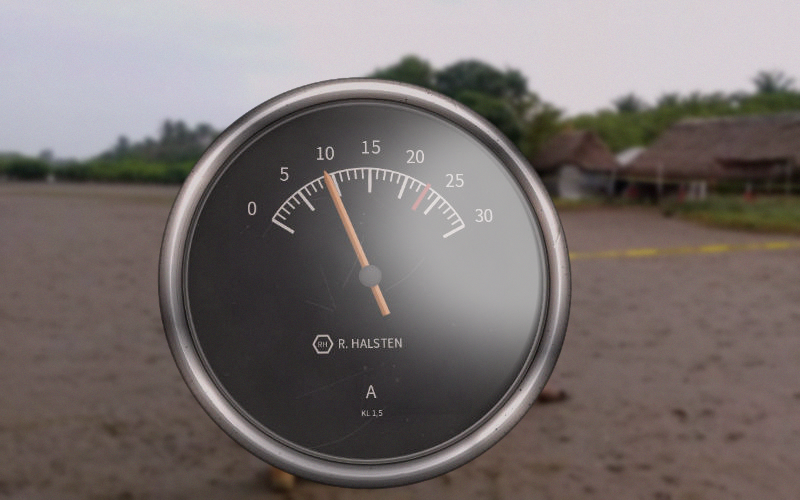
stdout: A 9
